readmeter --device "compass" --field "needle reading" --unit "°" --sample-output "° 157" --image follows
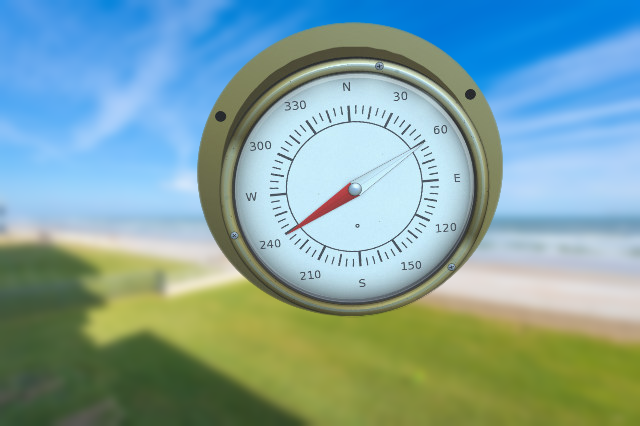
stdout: ° 240
